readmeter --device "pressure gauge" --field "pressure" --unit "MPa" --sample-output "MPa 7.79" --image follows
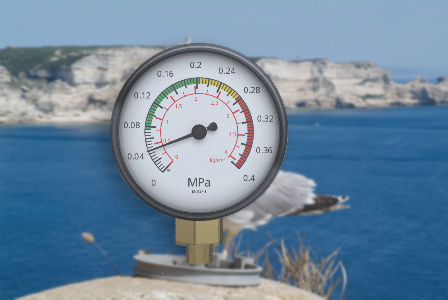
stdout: MPa 0.04
